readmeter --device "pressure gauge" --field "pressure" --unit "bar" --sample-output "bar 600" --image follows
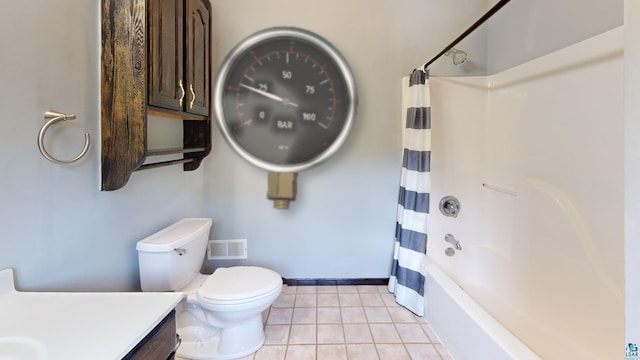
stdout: bar 20
